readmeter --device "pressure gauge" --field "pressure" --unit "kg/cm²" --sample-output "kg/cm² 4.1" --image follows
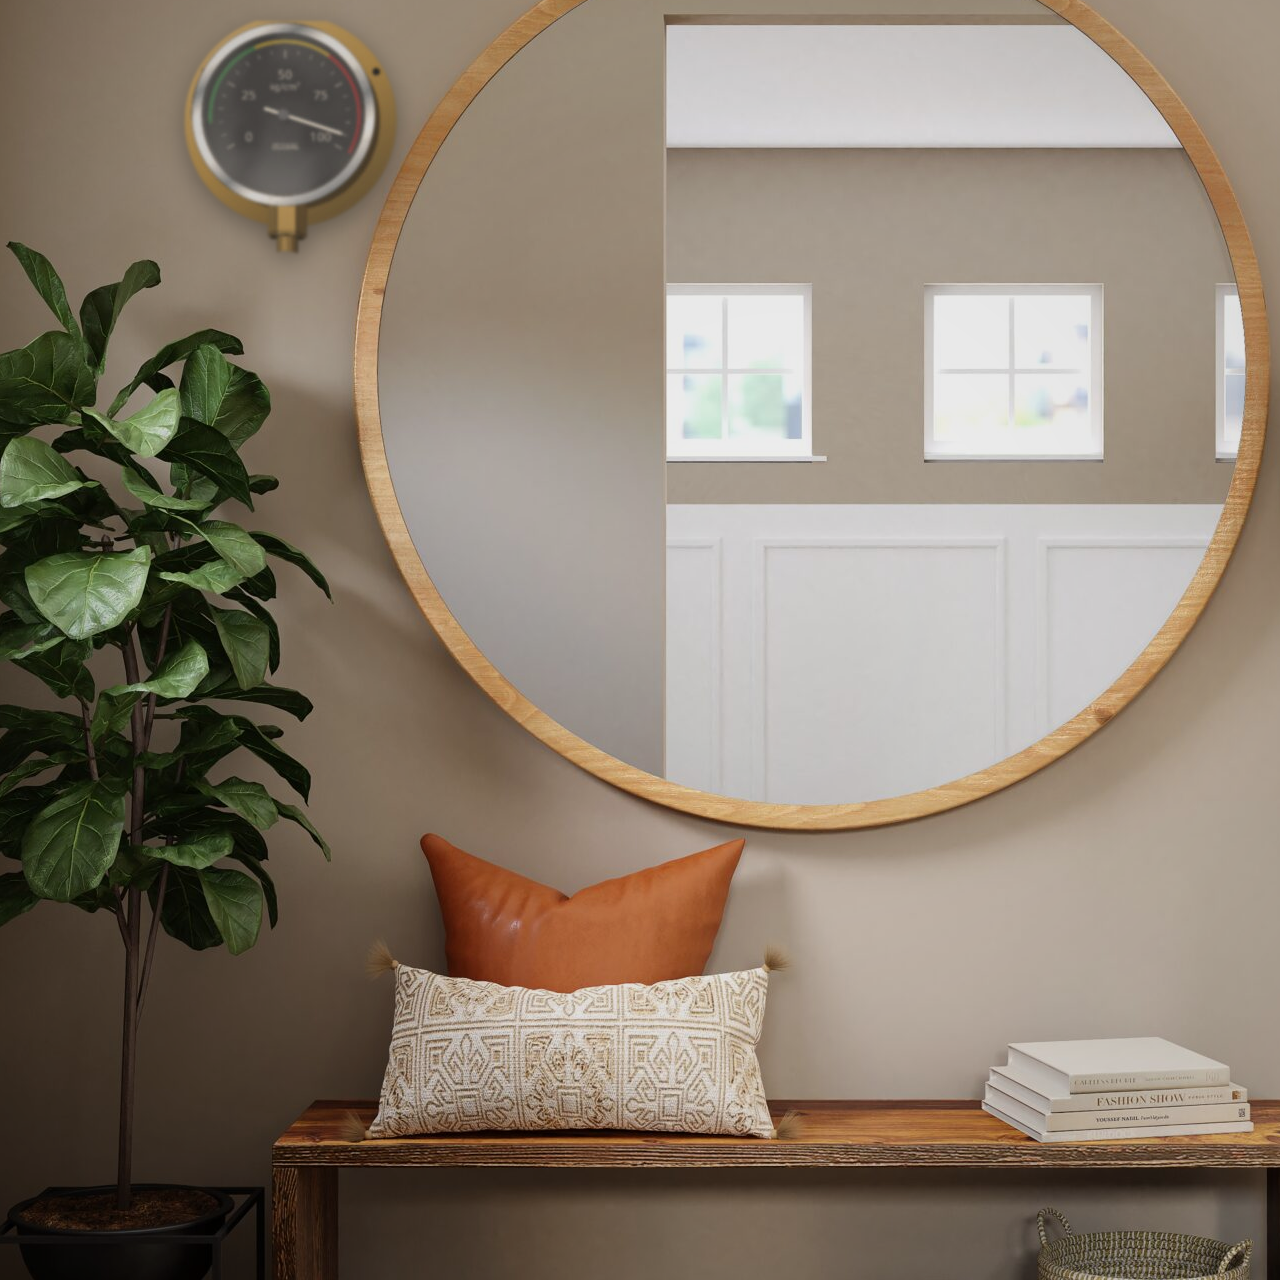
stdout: kg/cm² 95
